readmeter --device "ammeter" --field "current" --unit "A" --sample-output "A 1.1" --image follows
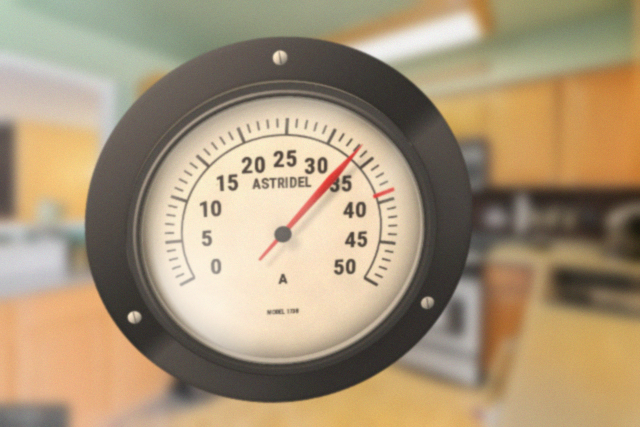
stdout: A 33
